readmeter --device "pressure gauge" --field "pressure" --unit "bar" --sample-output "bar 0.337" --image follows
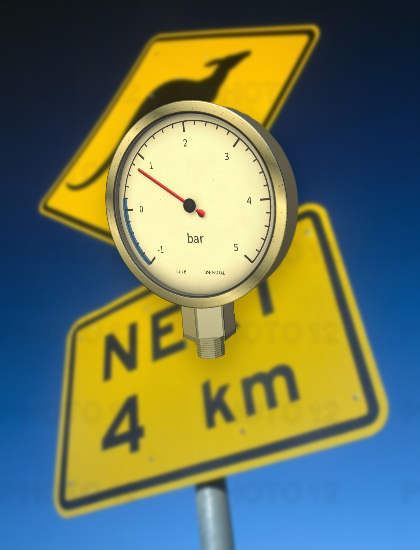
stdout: bar 0.8
